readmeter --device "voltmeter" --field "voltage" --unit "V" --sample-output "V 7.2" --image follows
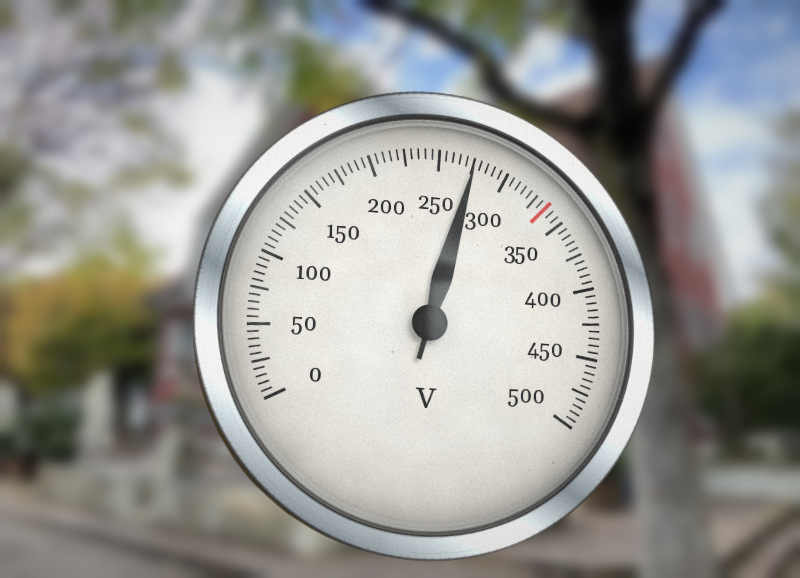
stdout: V 275
